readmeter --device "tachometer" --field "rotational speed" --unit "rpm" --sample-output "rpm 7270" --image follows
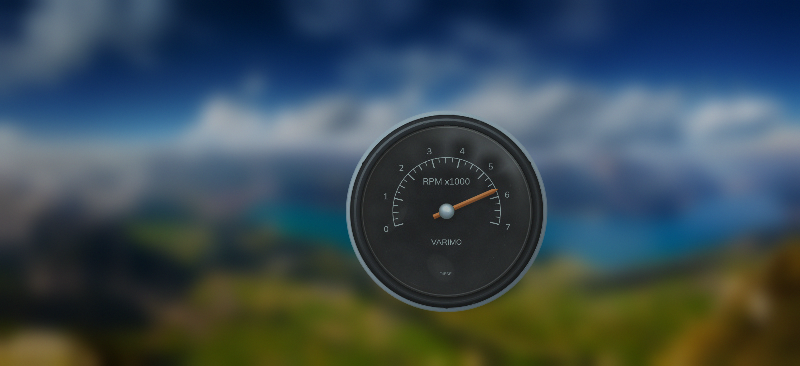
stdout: rpm 5750
